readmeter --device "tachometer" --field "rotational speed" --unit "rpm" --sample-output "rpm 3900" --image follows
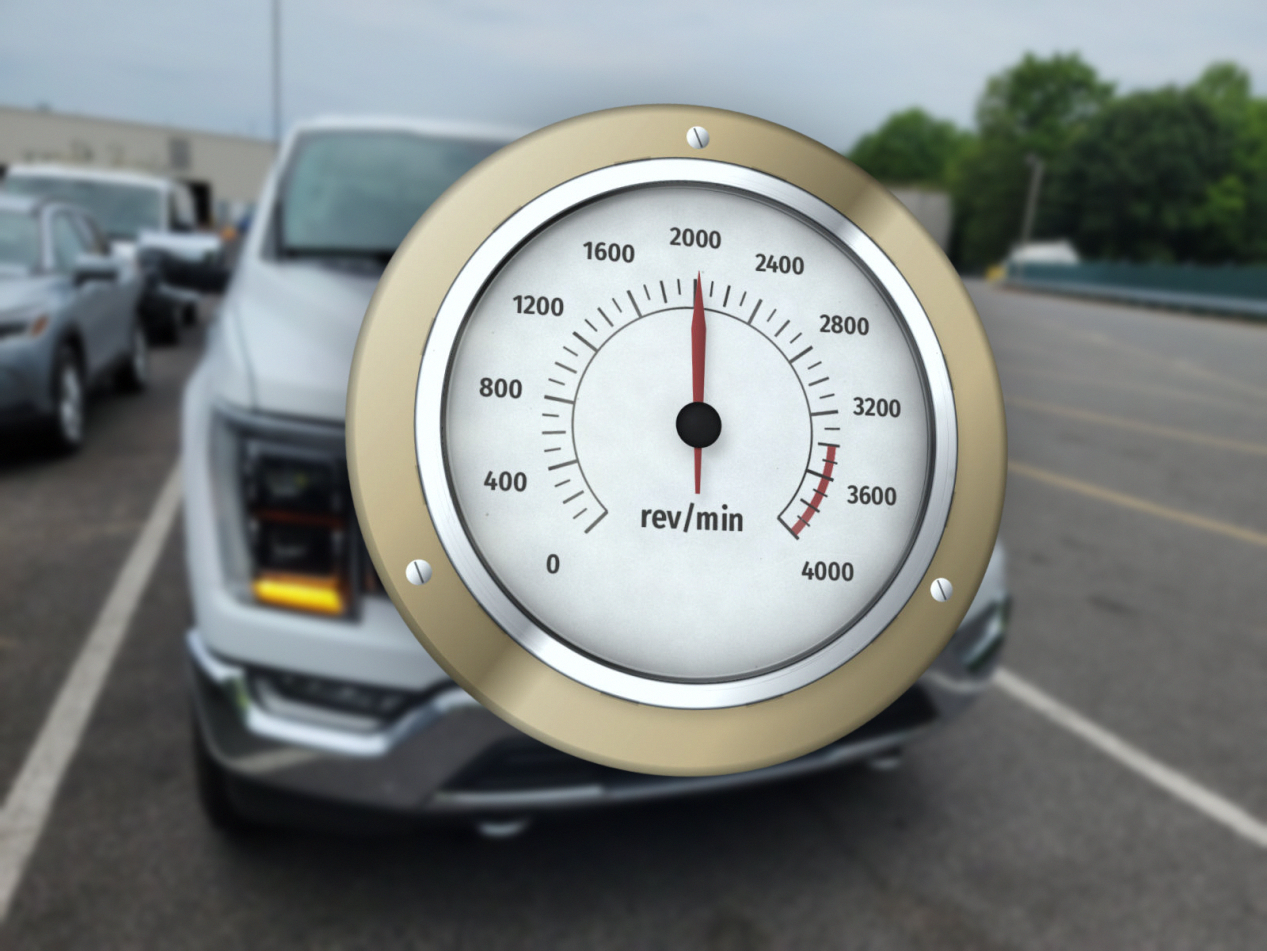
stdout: rpm 2000
